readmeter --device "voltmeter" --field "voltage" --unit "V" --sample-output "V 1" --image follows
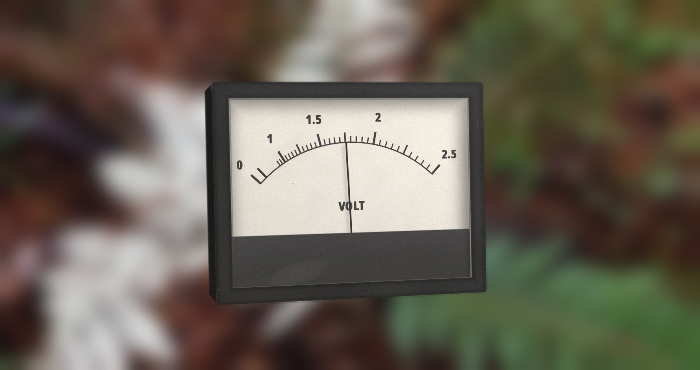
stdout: V 1.75
